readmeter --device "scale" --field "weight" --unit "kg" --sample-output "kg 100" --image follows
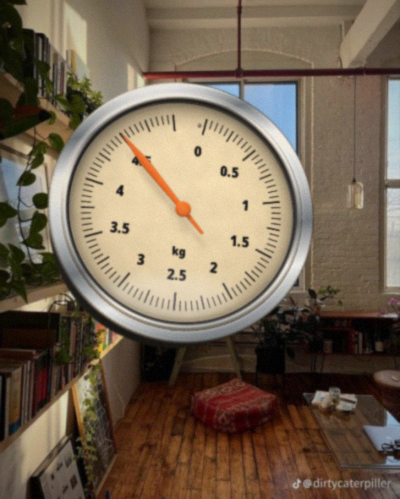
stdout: kg 4.5
